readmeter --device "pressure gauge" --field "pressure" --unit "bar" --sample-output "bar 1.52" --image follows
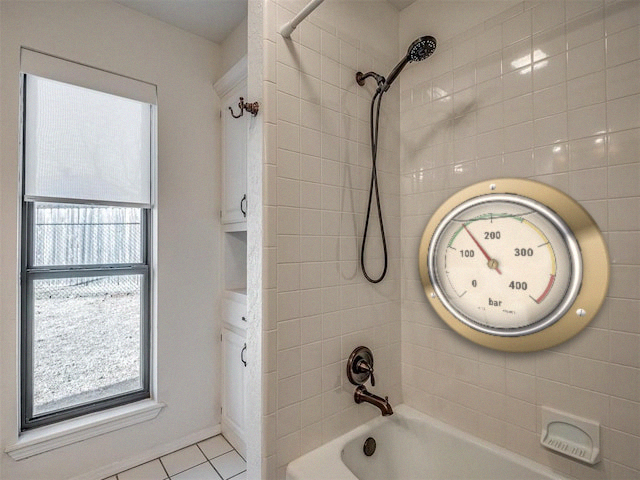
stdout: bar 150
